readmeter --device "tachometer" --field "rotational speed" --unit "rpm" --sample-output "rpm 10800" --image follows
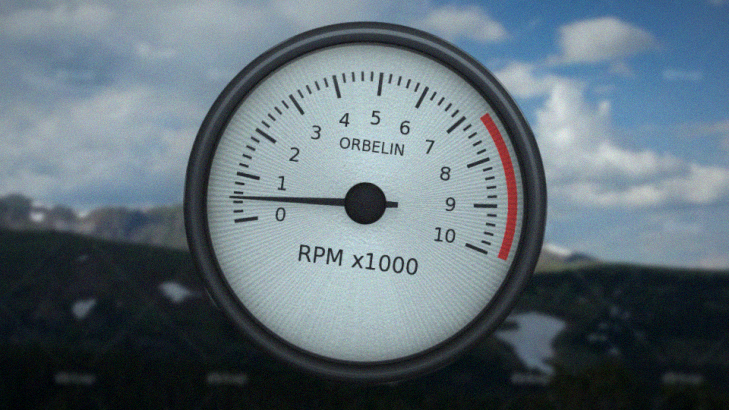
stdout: rpm 500
